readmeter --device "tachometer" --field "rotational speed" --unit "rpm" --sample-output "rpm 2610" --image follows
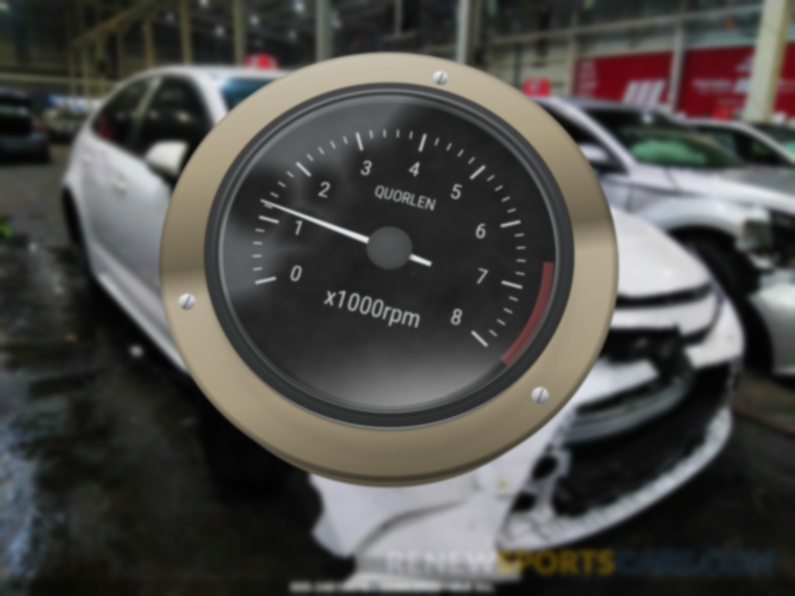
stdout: rpm 1200
